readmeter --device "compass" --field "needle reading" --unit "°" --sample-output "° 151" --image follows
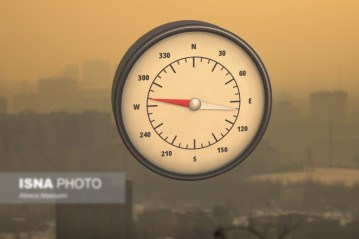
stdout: ° 280
